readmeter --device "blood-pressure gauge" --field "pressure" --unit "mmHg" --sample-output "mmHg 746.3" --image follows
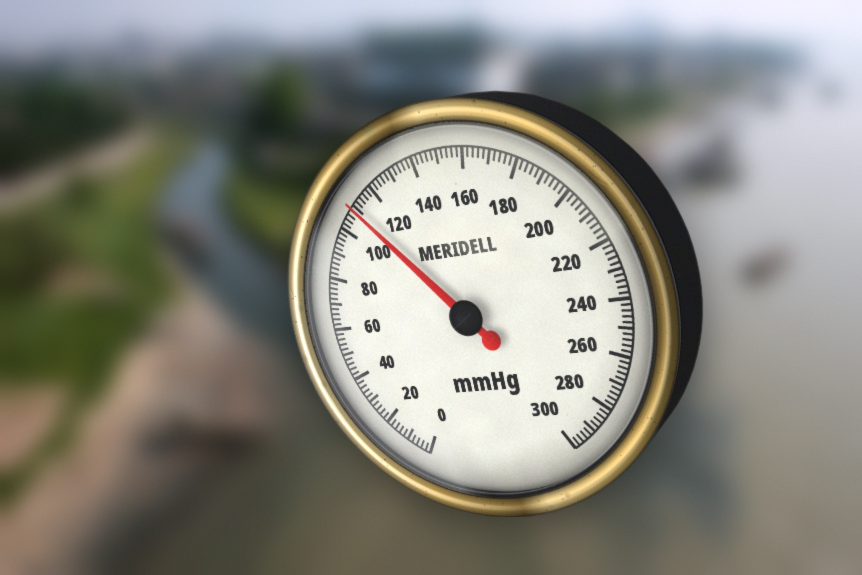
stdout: mmHg 110
